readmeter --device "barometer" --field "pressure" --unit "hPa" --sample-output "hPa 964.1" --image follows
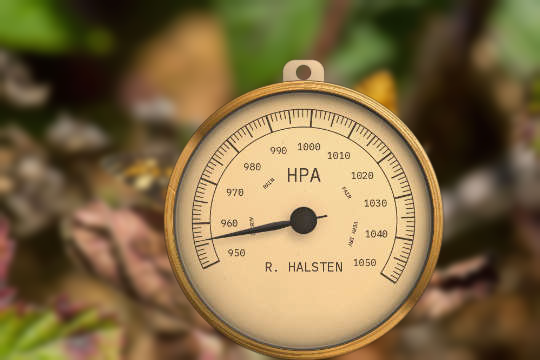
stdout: hPa 956
